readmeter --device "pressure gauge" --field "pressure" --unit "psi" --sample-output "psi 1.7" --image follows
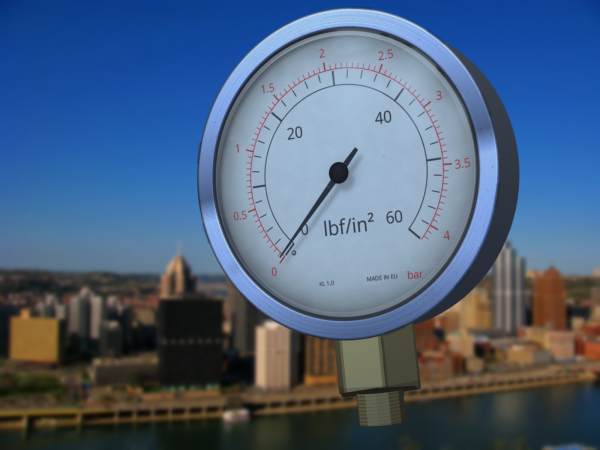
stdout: psi 0
